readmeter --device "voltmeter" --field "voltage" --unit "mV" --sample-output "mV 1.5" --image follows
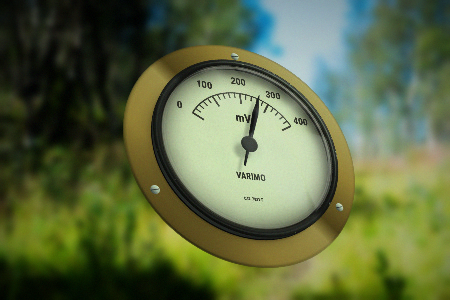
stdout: mV 260
